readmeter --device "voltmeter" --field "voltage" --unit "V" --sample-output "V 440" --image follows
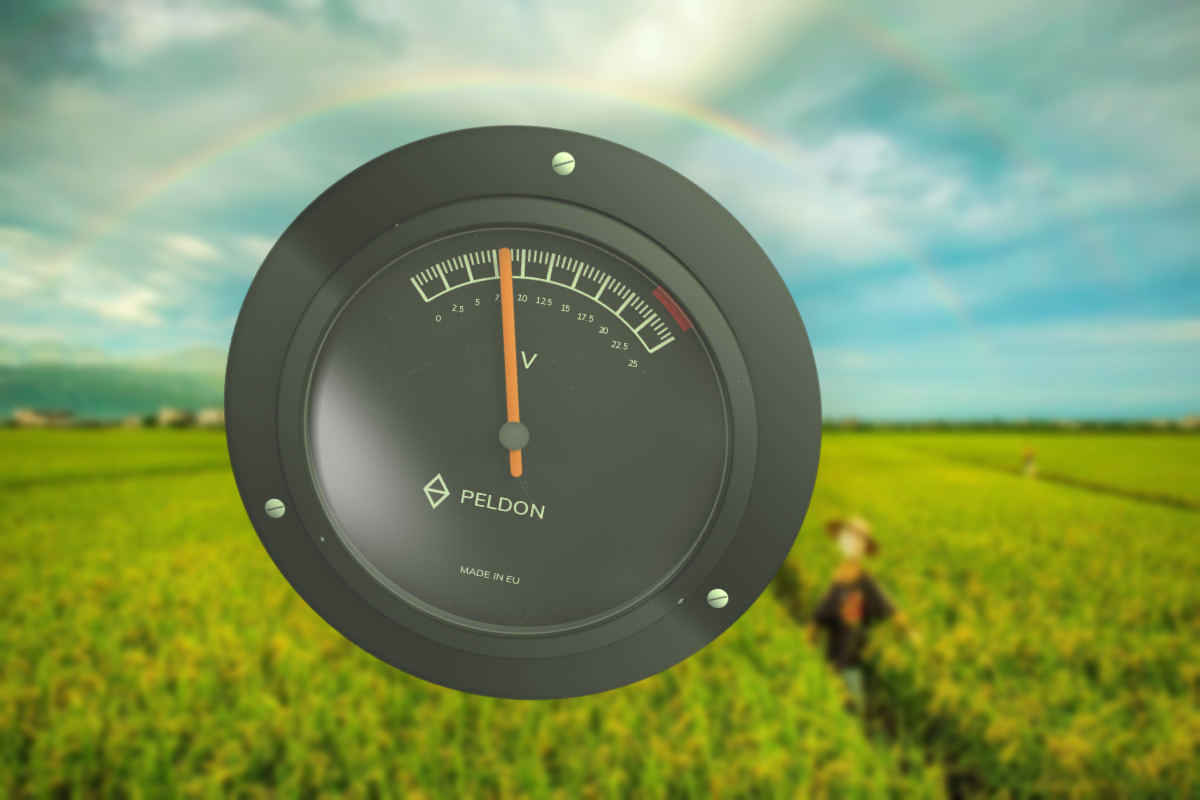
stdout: V 8.5
